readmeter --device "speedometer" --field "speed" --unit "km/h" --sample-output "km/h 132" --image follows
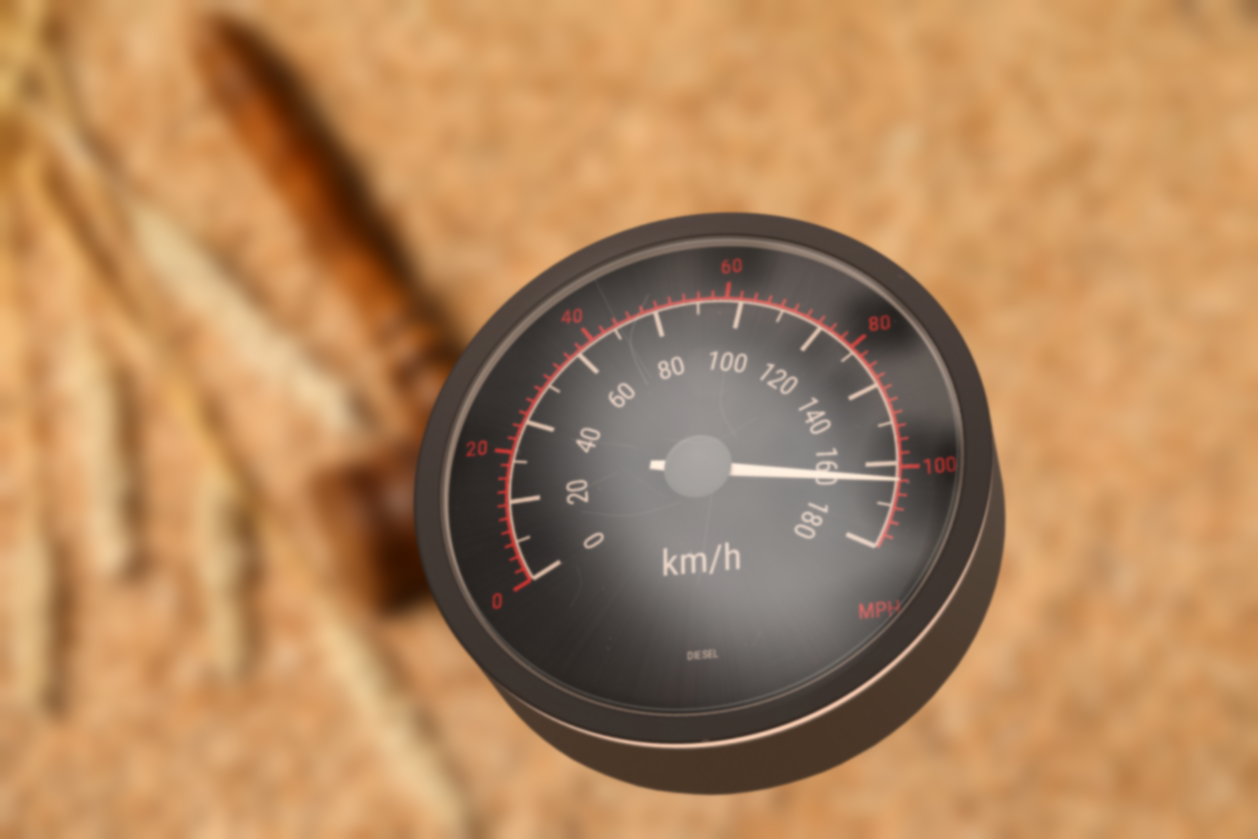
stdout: km/h 165
